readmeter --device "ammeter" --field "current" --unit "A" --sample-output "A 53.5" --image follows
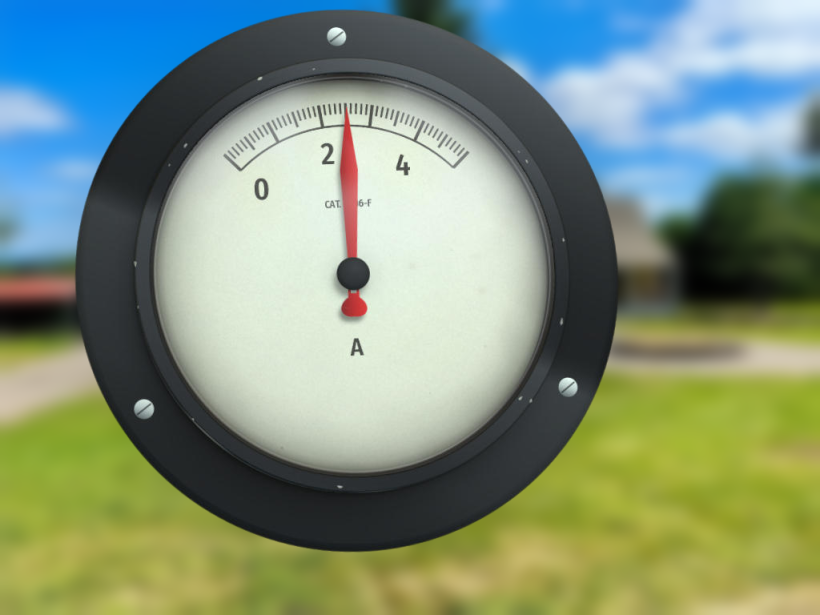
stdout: A 2.5
